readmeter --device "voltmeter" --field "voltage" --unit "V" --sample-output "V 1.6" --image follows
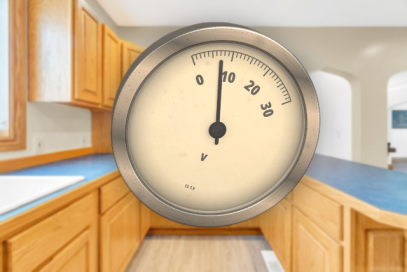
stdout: V 7
